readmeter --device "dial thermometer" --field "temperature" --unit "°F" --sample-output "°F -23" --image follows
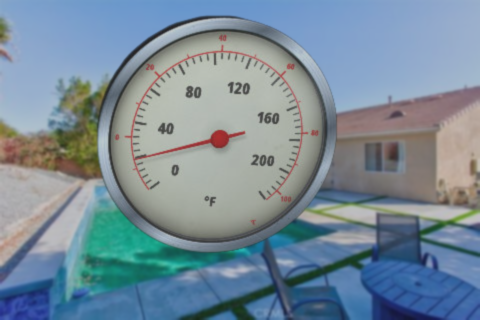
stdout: °F 20
